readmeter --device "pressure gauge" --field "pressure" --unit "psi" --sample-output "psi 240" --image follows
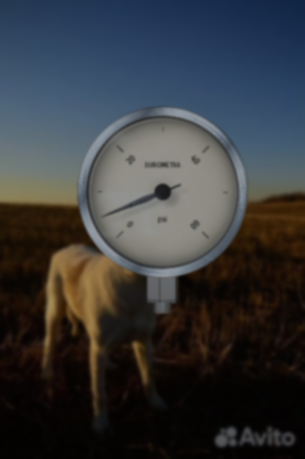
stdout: psi 5
